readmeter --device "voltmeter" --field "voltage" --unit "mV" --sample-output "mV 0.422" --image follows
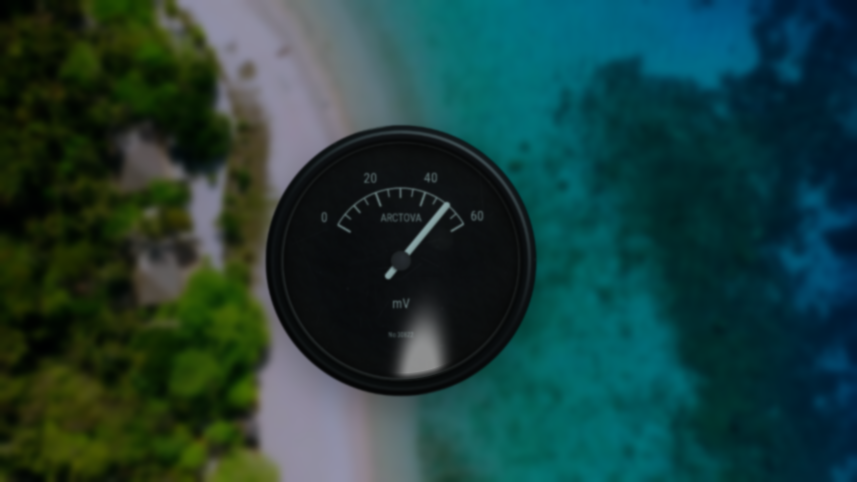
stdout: mV 50
